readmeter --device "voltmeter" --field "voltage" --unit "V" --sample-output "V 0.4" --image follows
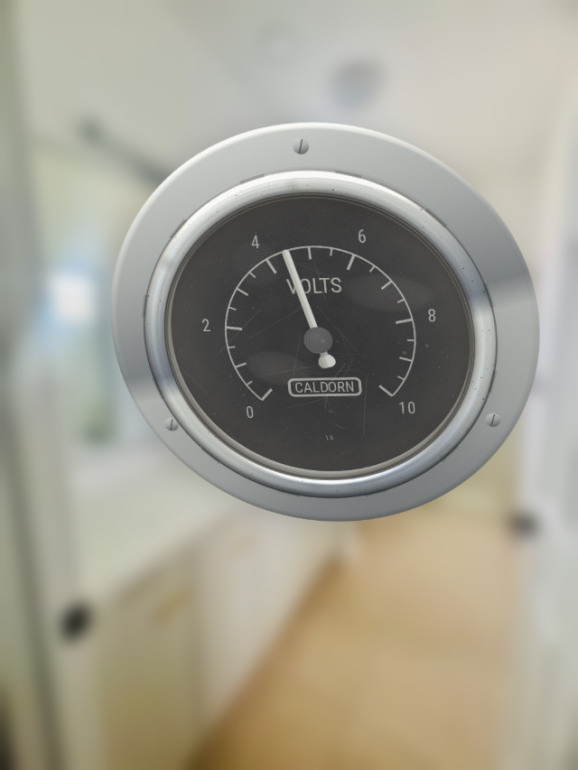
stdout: V 4.5
